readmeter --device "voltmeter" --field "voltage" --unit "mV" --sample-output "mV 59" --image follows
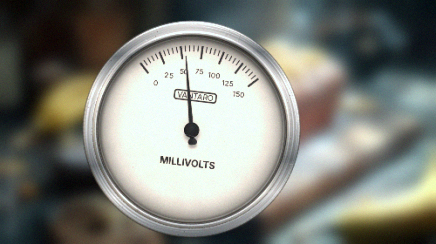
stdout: mV 55
